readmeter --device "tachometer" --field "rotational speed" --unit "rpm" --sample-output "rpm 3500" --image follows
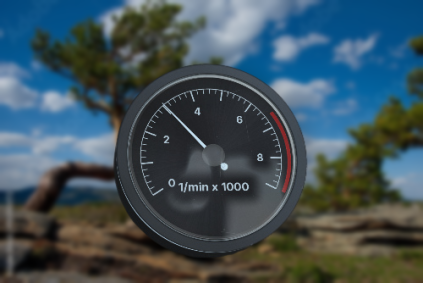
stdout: rpm 3000
